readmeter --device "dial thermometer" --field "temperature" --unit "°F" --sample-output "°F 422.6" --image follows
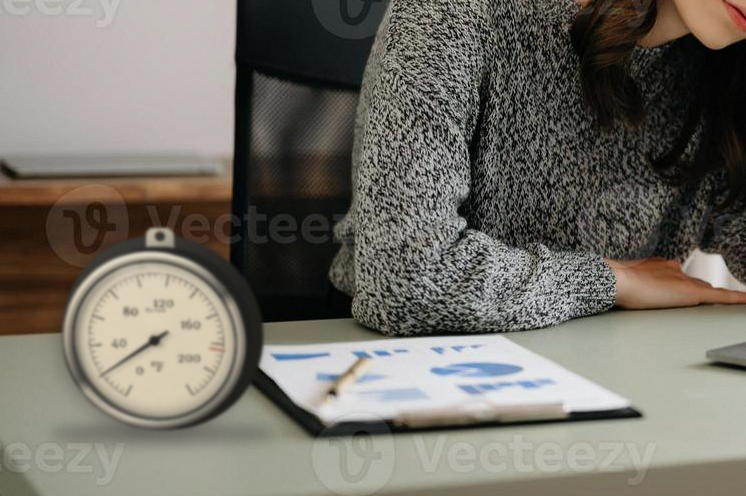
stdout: °F 20
